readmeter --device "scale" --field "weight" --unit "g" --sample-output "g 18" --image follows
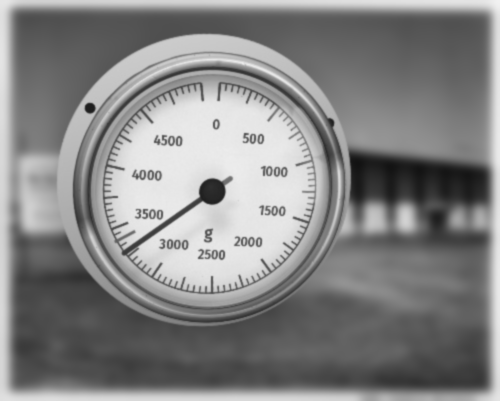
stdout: g 3300
